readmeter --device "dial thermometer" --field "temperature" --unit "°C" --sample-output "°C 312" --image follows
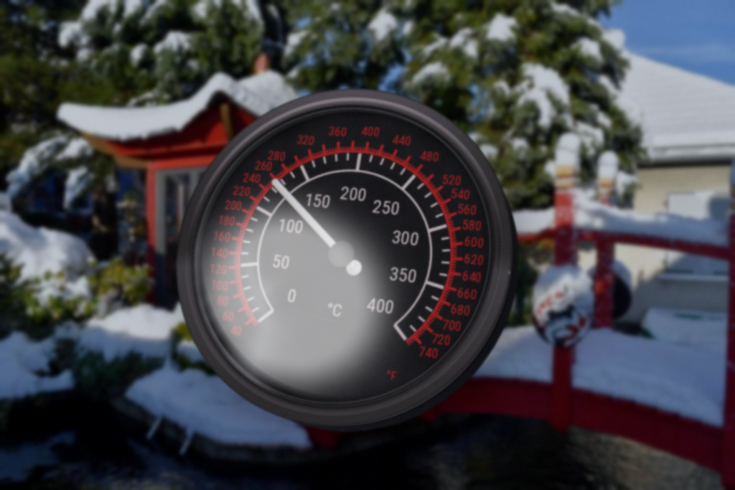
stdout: °C 125
